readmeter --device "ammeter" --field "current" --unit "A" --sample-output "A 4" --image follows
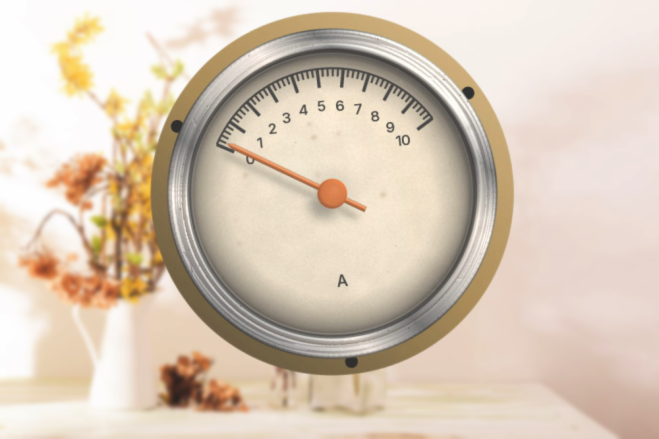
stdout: A 0.2
